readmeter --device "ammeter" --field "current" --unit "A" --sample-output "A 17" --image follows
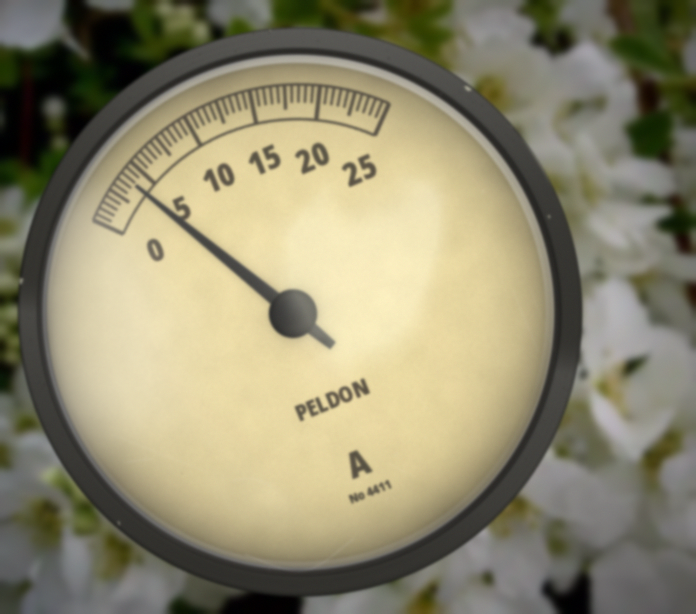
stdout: A 4
